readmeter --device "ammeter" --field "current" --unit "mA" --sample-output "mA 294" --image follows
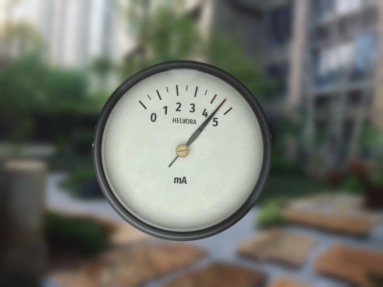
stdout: mA 4.5
